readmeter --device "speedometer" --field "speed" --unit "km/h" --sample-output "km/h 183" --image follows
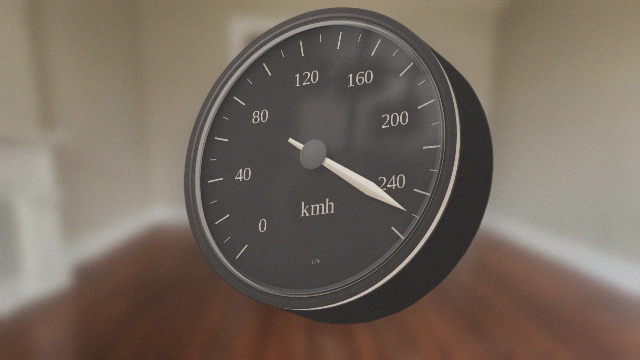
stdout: km/h 250
